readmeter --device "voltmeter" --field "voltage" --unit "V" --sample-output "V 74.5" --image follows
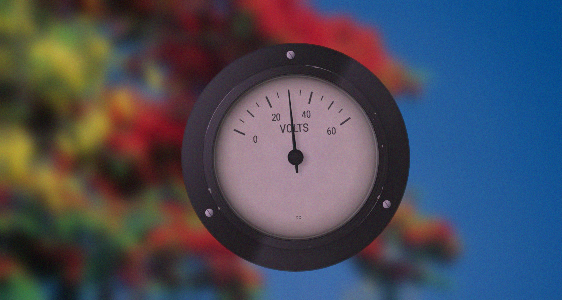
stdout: V 30
